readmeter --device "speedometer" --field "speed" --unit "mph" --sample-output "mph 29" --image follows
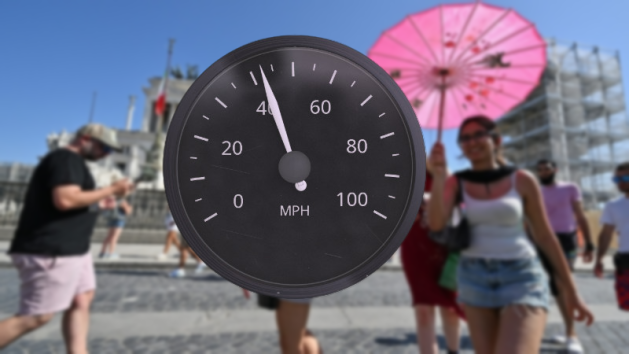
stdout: mph 42.5
